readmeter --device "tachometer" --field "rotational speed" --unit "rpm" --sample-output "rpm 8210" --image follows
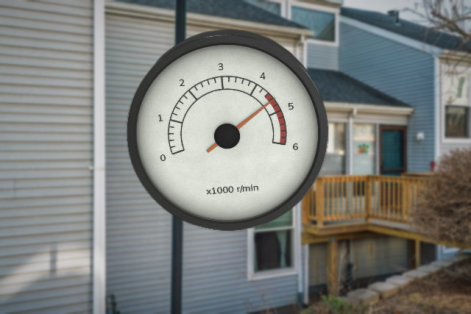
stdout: rpm 4600
